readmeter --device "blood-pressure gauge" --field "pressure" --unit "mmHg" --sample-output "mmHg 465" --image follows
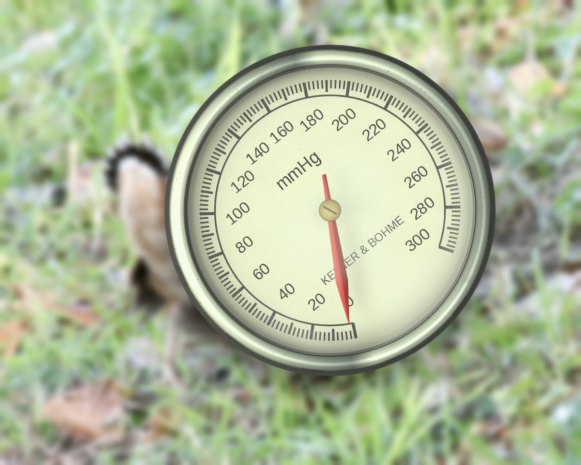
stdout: mmHg 2
